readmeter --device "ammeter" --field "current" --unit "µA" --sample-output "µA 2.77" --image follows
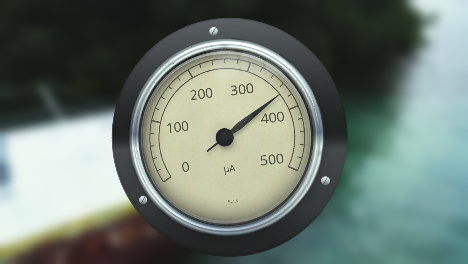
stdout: µA 370
